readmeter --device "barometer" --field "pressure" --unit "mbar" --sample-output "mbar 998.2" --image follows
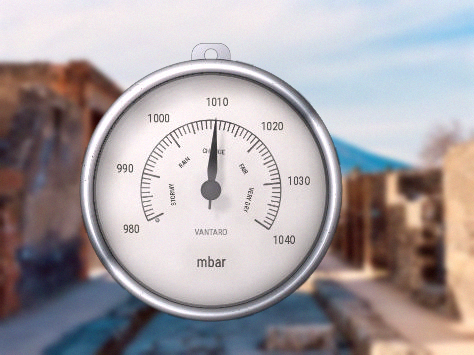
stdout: mbar 1010
